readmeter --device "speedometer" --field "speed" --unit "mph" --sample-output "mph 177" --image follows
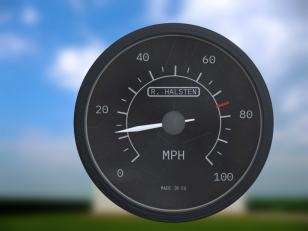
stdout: mph 12.5
